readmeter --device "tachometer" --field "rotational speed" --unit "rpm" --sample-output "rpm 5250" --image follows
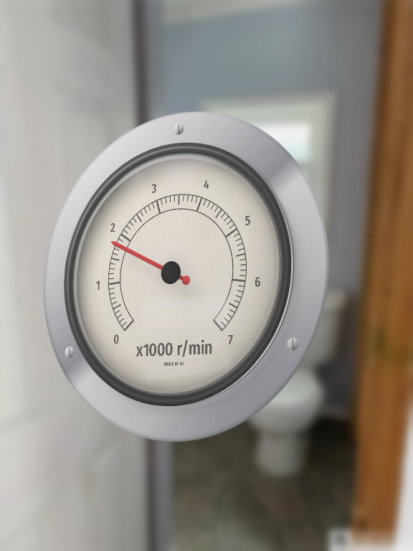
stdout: rpm 1800
